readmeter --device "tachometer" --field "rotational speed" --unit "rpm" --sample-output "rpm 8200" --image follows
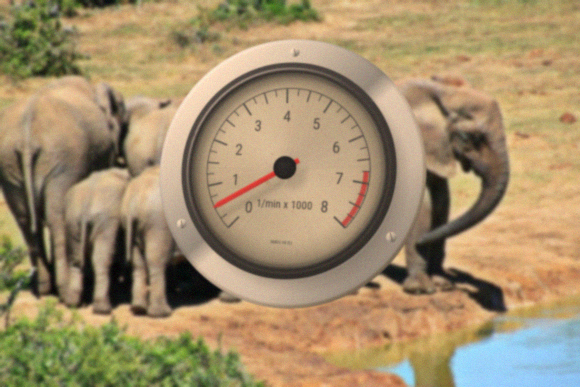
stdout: rpm 500
